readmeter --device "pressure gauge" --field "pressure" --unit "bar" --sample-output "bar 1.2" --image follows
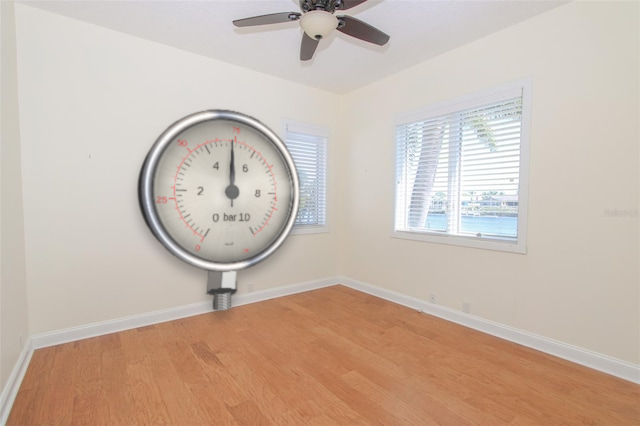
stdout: bar 5
